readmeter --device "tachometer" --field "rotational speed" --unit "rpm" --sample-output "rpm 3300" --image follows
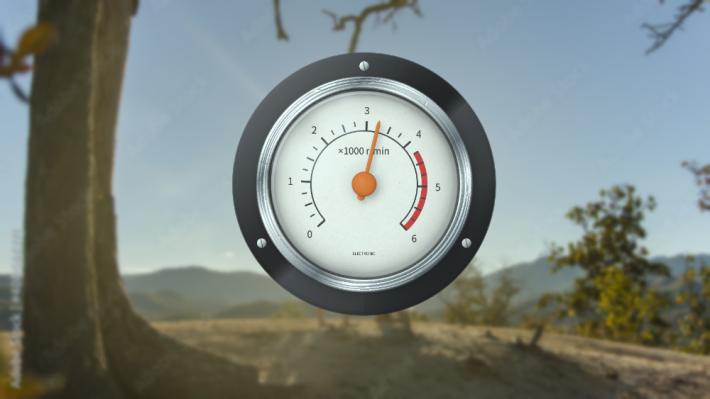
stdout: rpm 3250
